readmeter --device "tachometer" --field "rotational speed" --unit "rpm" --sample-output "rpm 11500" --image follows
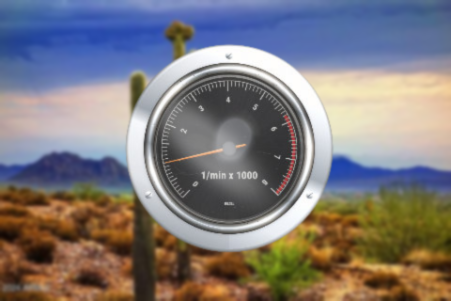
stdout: rpm 1000
